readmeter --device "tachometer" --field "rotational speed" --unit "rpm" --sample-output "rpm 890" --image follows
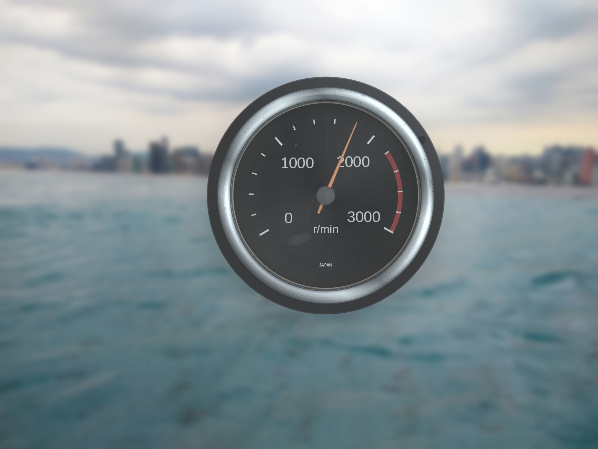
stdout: rpm 1800
